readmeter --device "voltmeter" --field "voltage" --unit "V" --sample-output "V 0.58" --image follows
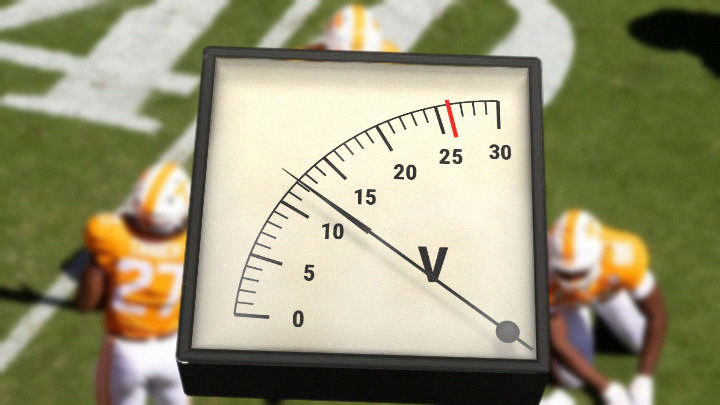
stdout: V 12
